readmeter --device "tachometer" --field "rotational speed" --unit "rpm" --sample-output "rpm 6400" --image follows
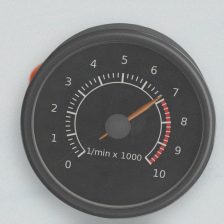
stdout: rpm 6800
